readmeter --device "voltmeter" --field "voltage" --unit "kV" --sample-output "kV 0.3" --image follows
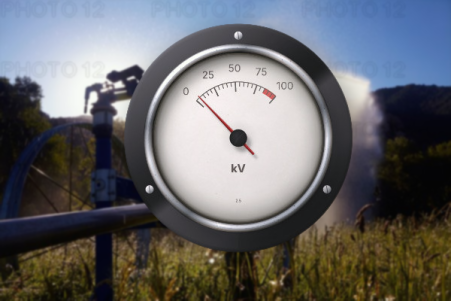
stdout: kV 5
